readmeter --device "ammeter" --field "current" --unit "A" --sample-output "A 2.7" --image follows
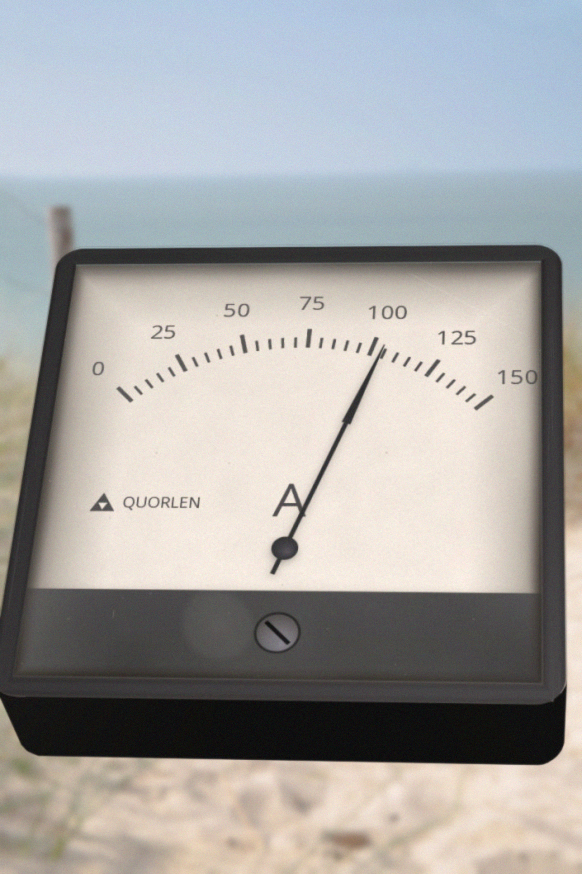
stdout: A 105
